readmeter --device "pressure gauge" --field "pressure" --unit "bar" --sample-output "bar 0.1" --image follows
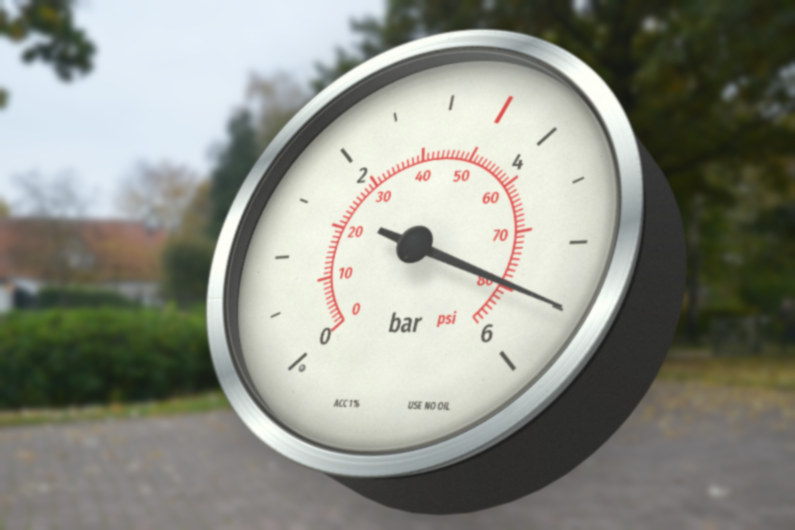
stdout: bar 5.5
